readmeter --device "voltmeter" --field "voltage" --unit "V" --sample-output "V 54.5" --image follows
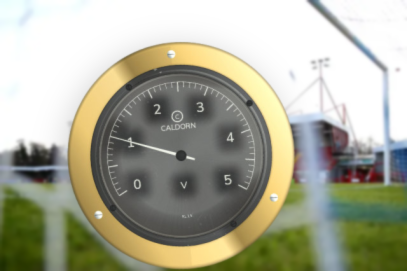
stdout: V 1
